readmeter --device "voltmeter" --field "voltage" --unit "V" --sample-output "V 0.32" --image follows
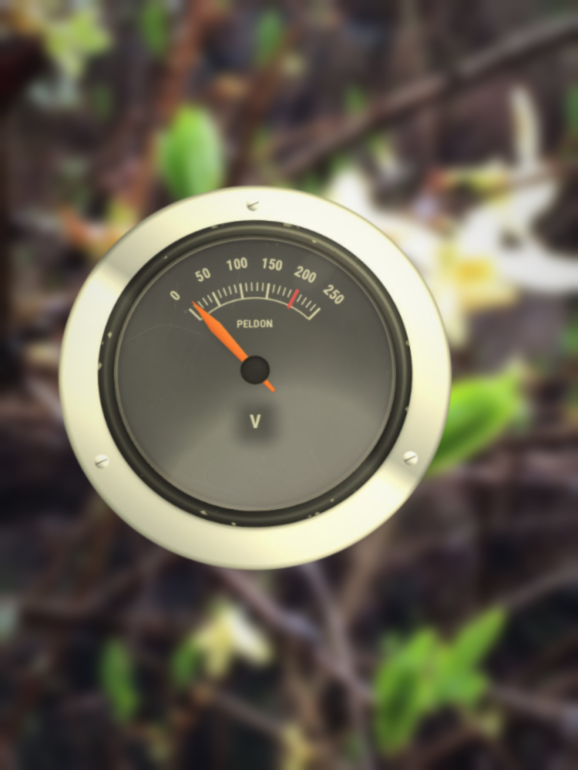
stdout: V 10
